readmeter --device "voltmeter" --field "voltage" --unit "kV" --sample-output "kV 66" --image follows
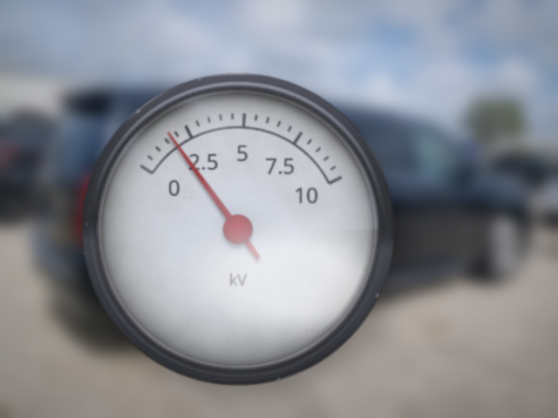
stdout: kV 1.75
